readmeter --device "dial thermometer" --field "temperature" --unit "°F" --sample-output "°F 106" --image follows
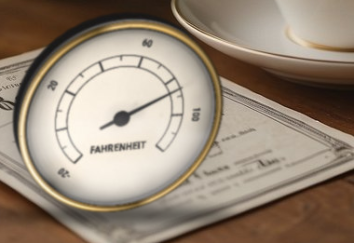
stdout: °F 85
